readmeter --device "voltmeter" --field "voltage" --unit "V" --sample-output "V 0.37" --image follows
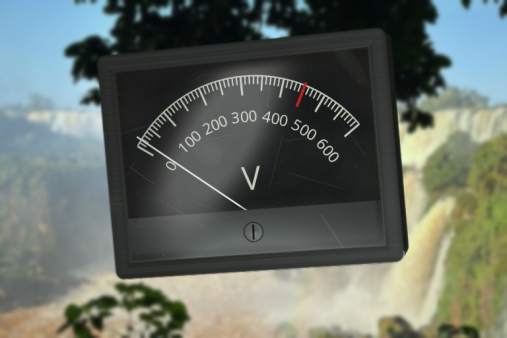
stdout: V 20
